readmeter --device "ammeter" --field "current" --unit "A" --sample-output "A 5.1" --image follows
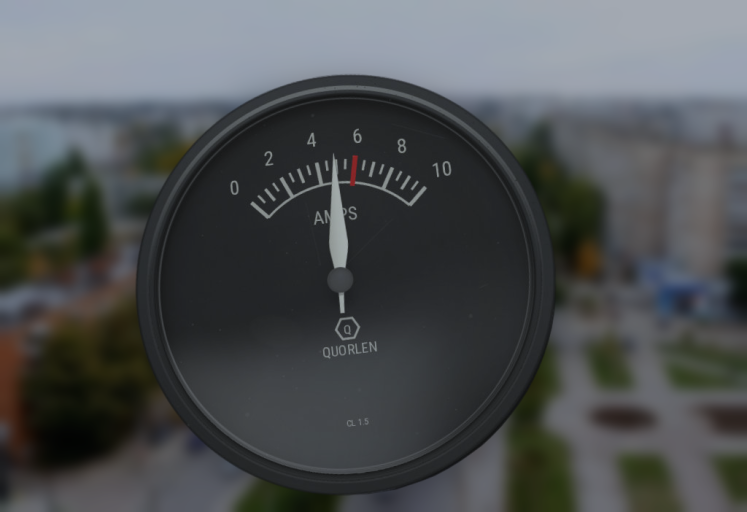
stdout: A 5
